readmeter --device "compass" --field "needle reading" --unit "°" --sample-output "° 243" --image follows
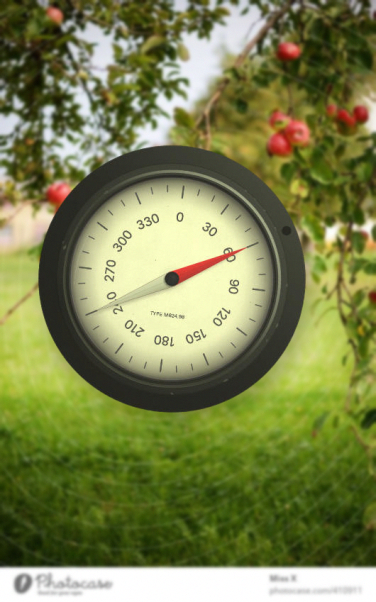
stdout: ° 60
